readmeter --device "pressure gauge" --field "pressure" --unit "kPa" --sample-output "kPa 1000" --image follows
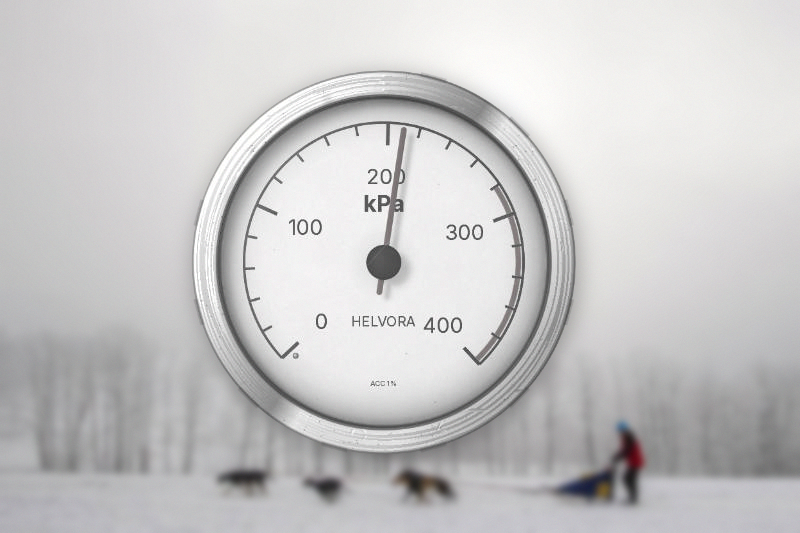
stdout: kPa 210
